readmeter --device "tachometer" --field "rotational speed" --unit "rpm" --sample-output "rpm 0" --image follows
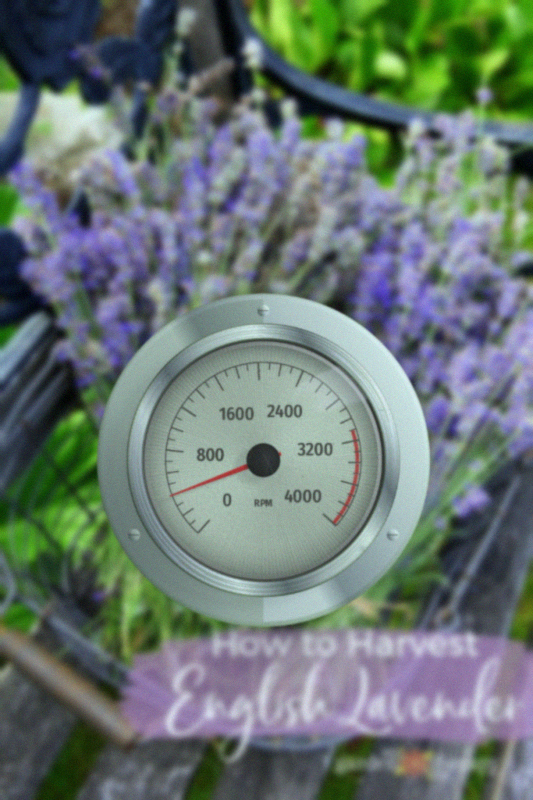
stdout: rpm 400
